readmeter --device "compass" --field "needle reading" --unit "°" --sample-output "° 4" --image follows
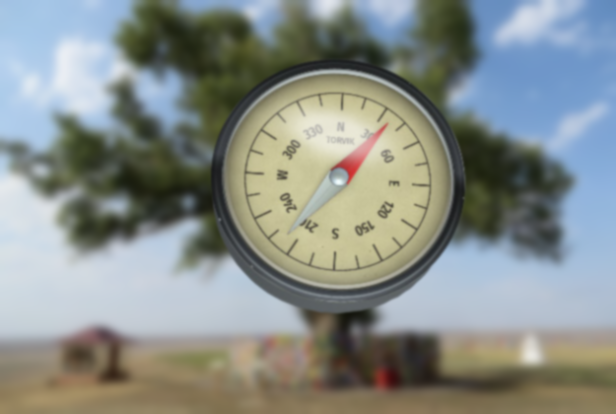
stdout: ° 37.5
